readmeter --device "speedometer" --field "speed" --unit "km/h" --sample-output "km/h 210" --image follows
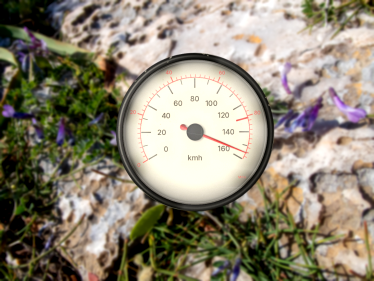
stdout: km/h 155
